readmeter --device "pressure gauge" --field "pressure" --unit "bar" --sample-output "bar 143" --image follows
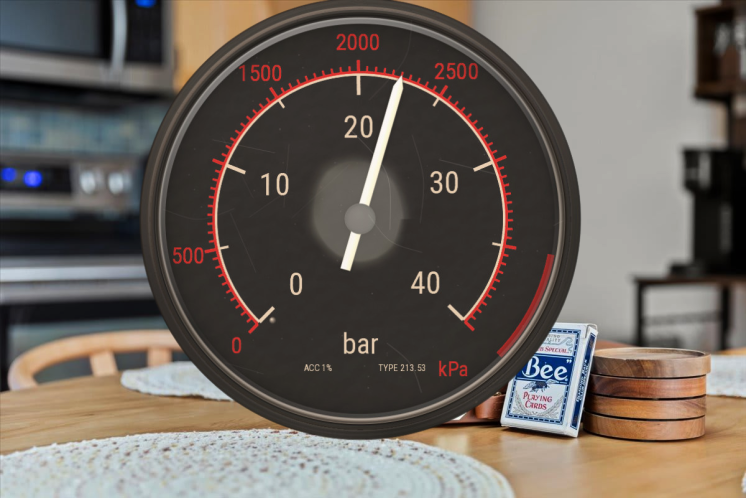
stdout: bar 22.5
